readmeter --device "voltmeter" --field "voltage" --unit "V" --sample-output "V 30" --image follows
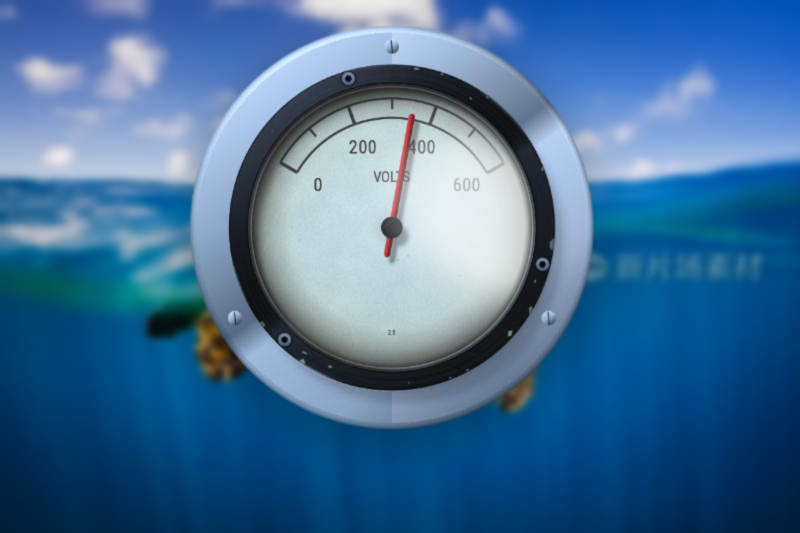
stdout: V 350
